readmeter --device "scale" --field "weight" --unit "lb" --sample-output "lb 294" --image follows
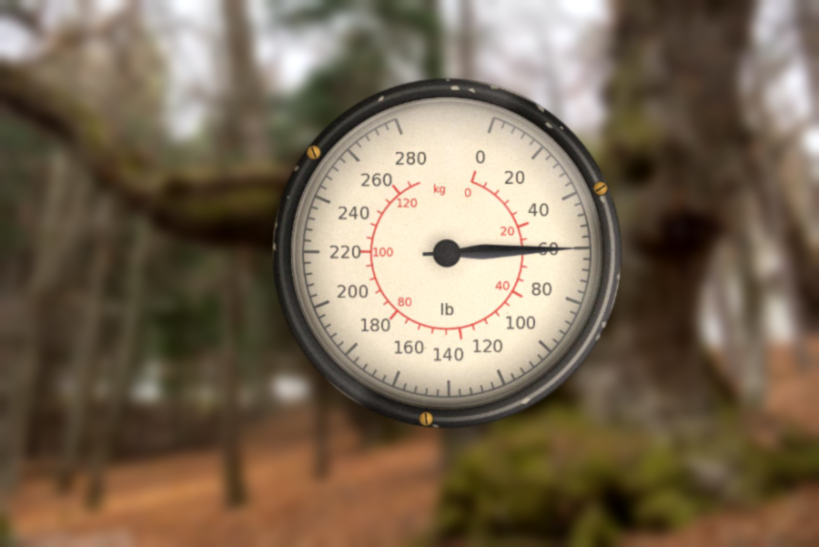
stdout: lb 60
